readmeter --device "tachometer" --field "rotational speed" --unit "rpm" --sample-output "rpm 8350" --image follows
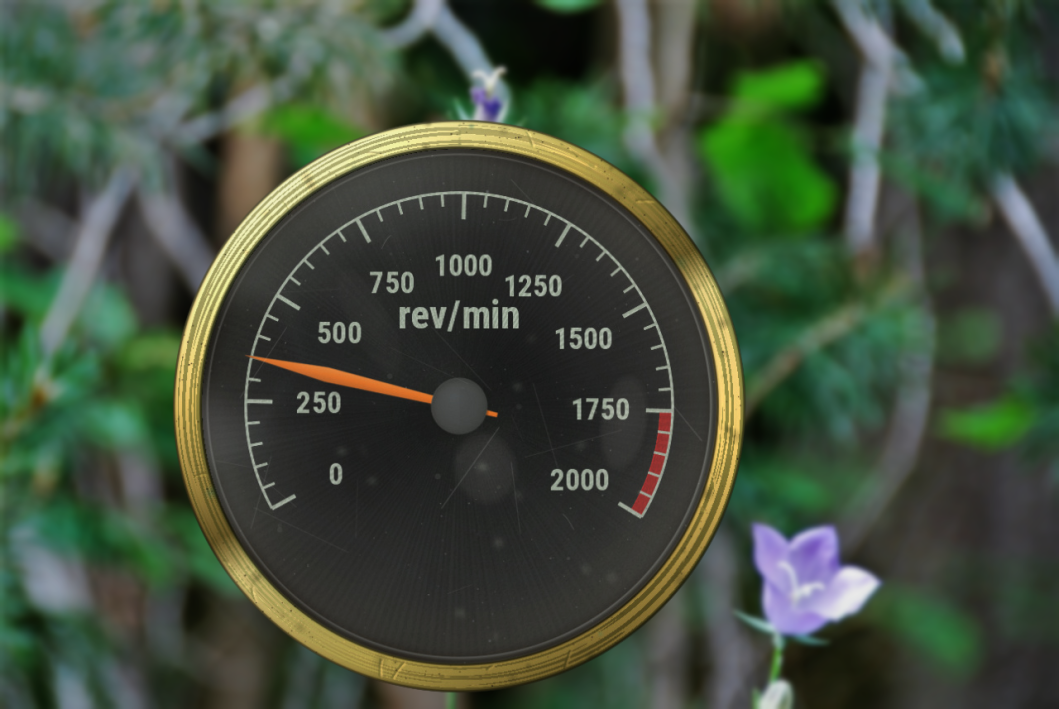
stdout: rpm 350
